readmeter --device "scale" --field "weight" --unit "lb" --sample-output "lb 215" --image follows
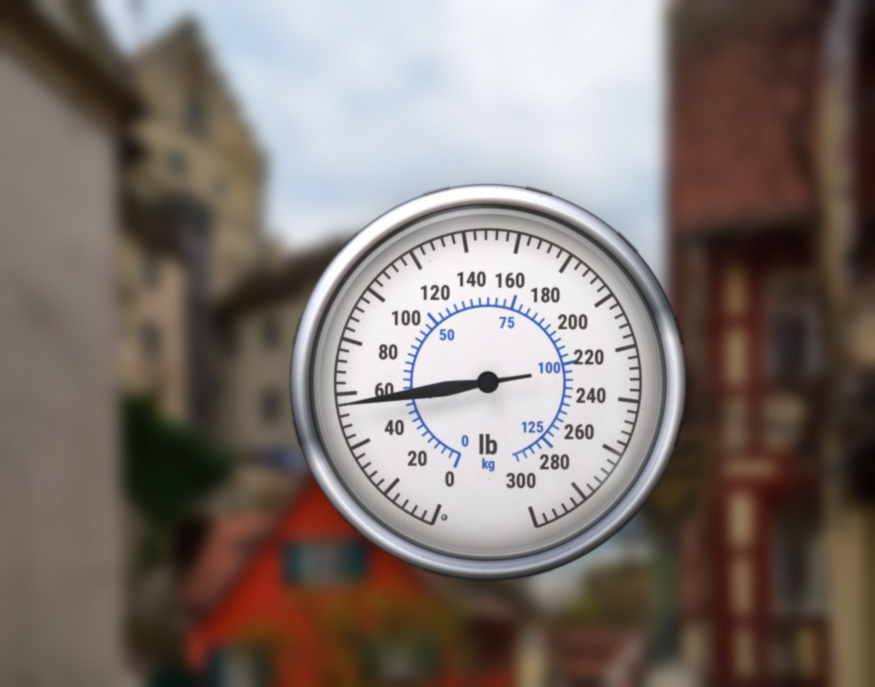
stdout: lb 56
